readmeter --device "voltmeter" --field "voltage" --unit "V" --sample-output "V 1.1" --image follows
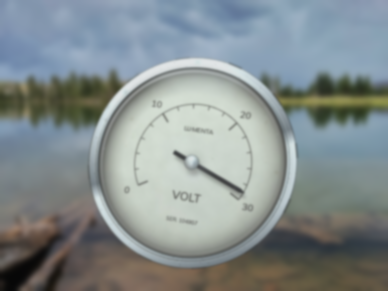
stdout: V 29
